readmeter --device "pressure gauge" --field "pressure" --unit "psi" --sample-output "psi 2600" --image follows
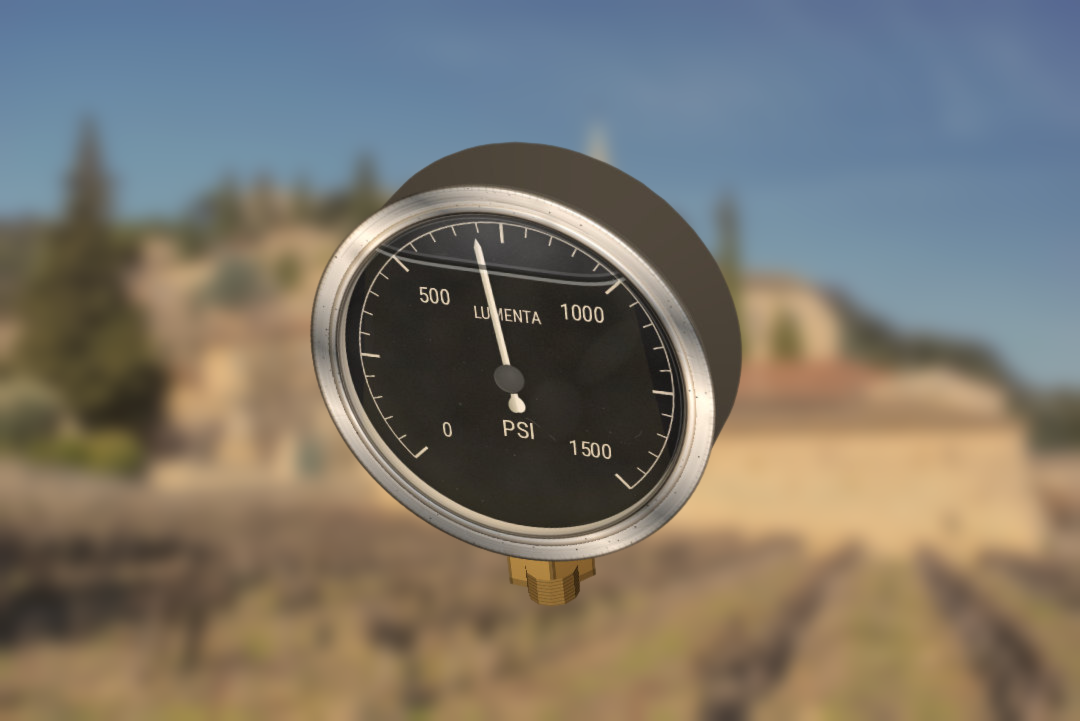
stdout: psi 700
